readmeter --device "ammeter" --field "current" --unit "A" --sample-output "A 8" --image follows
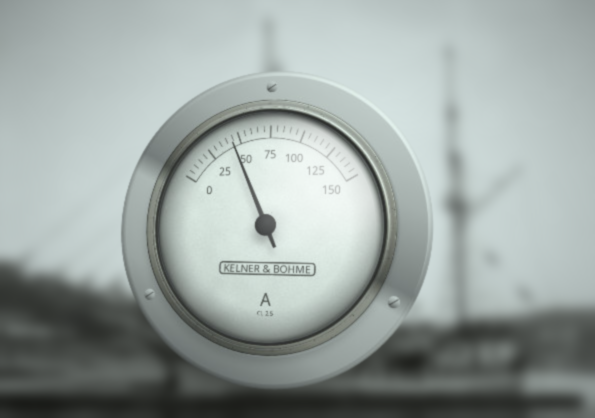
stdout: A 45
